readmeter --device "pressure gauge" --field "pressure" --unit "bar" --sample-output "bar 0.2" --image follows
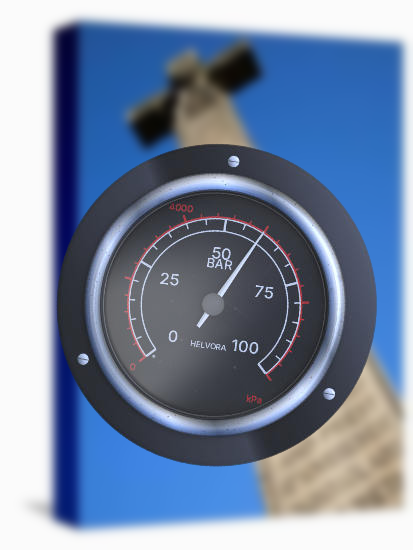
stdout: bar 60
